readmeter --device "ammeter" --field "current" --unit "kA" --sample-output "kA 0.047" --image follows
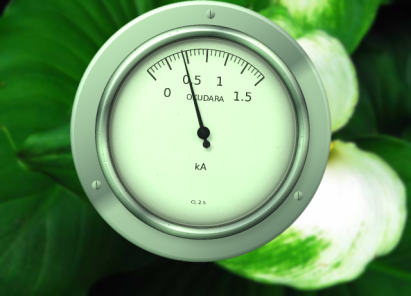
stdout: kA 0.45
